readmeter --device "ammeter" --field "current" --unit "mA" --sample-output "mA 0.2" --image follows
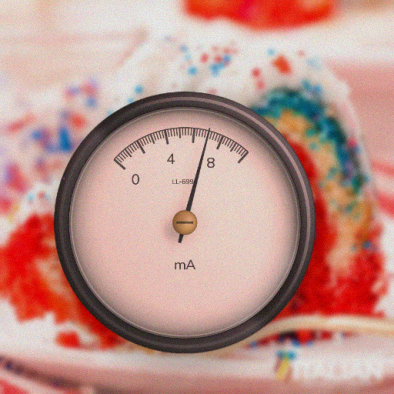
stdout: mA 7
